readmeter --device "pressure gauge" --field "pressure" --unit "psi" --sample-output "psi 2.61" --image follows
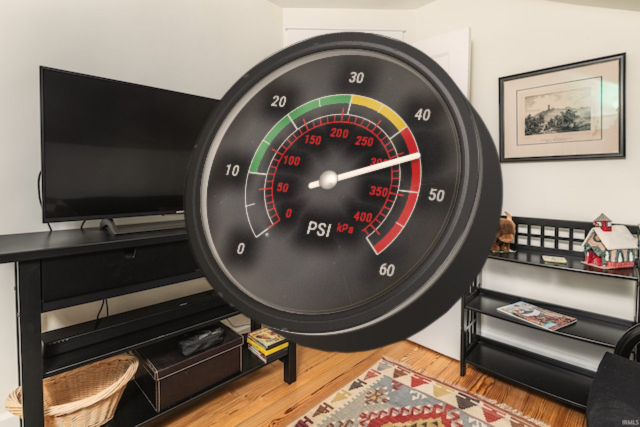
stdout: psi 45
